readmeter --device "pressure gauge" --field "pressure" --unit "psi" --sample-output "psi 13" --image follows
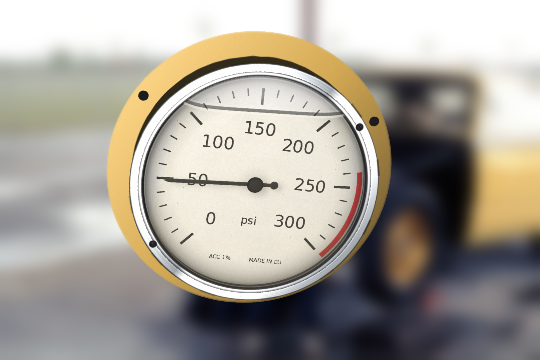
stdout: psi 50
